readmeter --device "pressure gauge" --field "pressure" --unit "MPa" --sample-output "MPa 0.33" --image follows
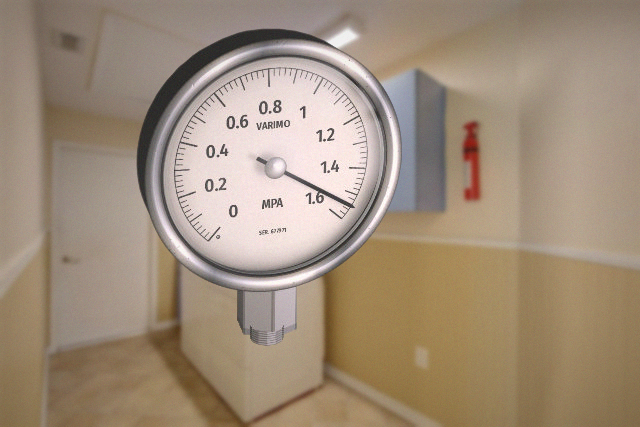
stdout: MPa 1.54
